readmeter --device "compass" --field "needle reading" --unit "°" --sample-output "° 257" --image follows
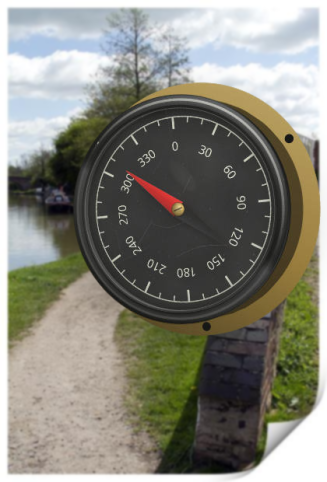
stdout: ° 310
